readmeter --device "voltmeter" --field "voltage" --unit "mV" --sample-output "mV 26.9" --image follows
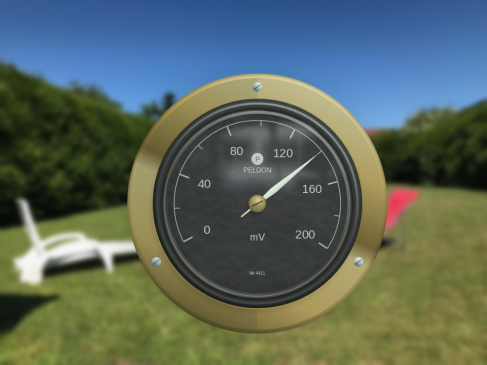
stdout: mV 140
